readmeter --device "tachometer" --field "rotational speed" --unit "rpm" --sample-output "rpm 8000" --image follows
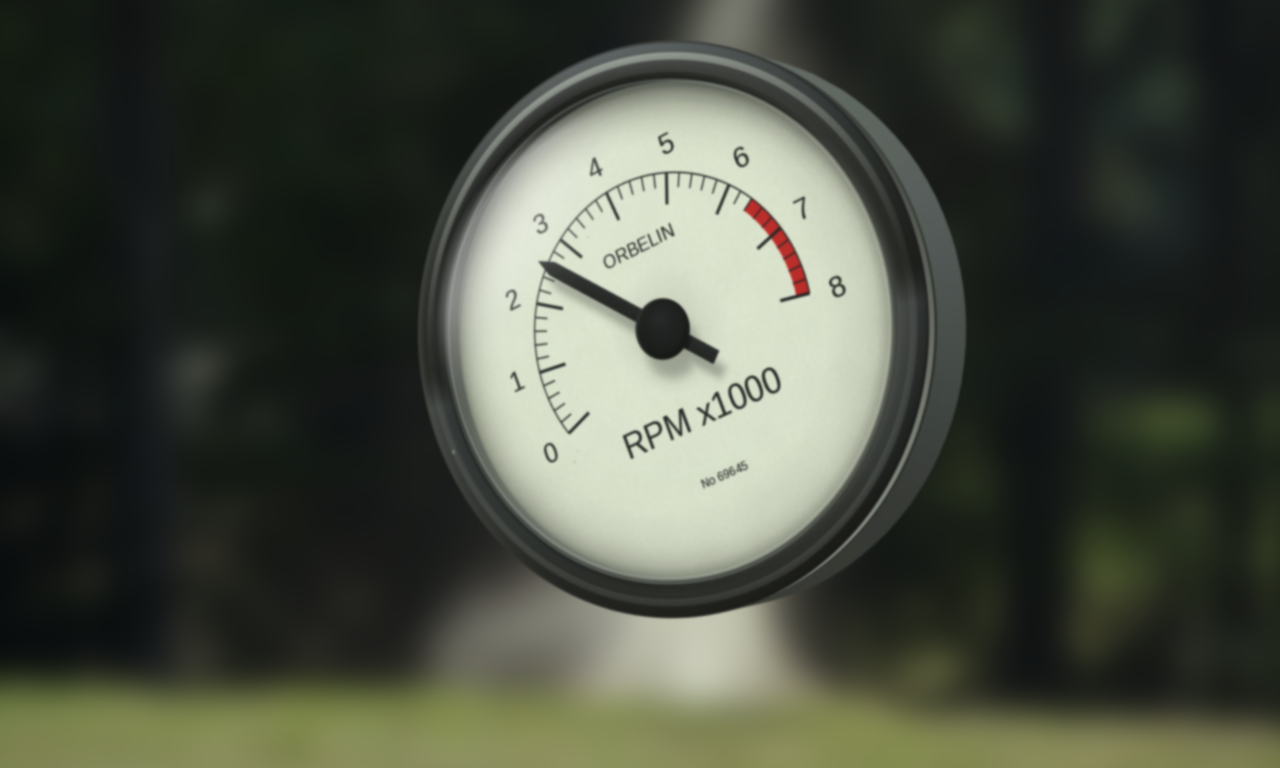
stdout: rpm 2600
